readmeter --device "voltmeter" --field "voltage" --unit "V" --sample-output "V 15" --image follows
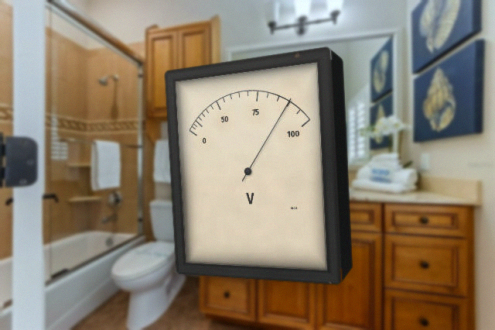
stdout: V 90
